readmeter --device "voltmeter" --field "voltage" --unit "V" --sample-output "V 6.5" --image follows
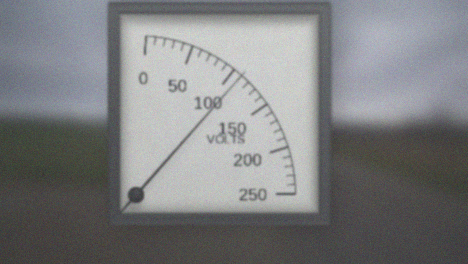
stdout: V 110
